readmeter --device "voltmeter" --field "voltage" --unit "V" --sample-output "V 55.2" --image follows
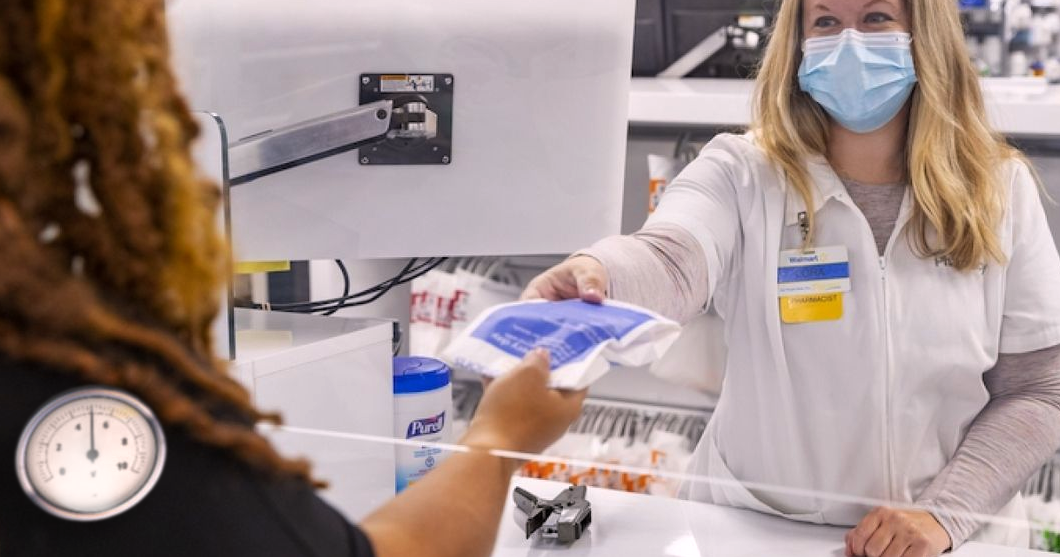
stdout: V 5
